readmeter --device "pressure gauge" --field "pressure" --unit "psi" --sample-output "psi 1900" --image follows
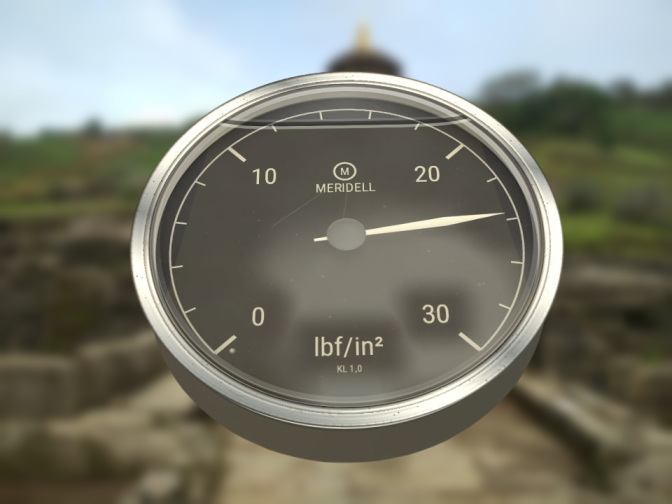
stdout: psi 24
